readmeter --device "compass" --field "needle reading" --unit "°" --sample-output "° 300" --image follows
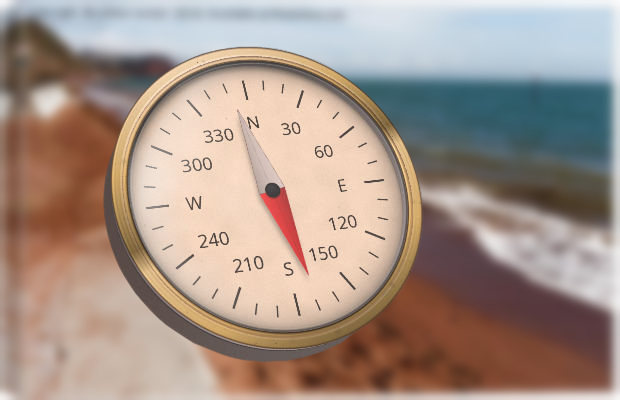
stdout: ° 170
